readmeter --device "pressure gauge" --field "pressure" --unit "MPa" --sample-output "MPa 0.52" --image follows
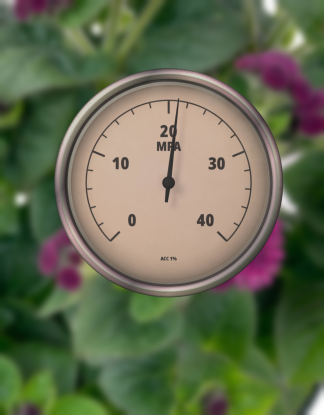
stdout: MPa 21
